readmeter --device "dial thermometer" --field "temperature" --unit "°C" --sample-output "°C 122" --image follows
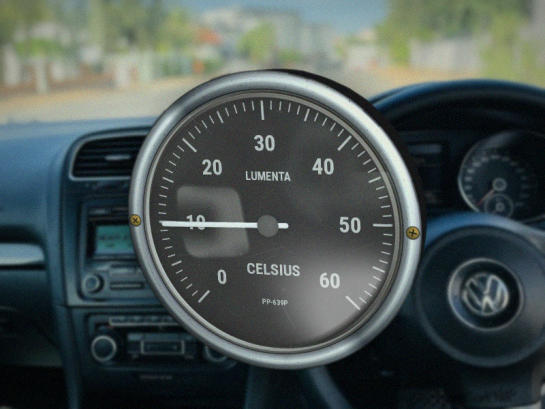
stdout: °C 10
